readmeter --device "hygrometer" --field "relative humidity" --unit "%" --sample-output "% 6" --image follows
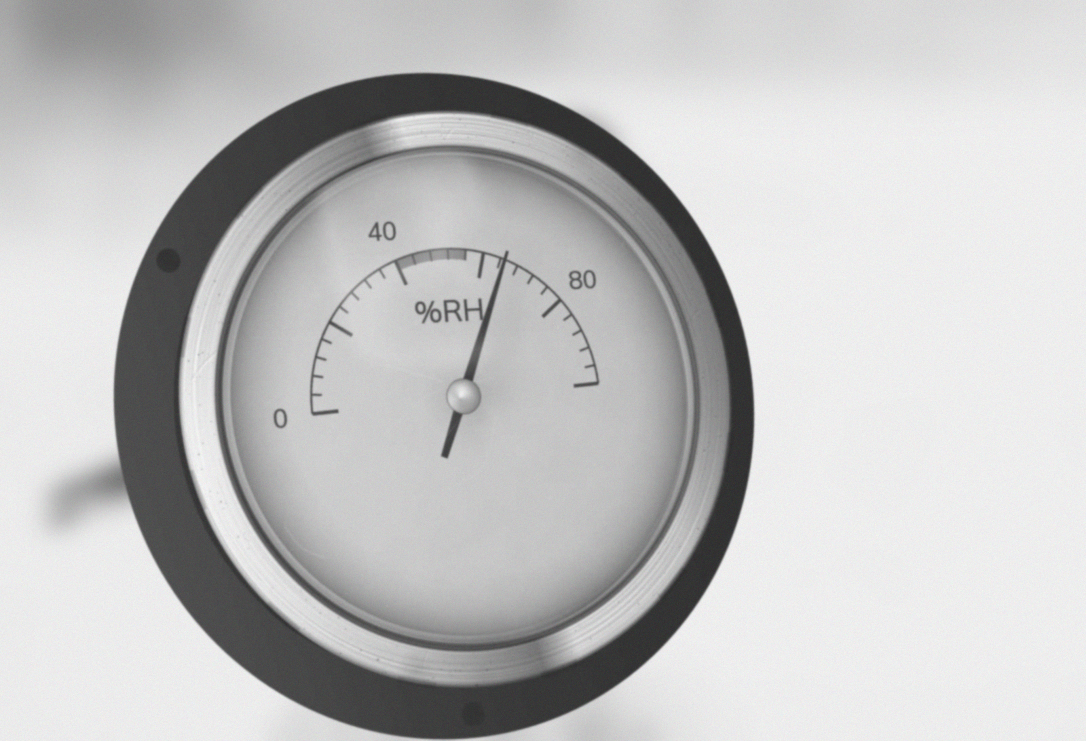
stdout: % 64
